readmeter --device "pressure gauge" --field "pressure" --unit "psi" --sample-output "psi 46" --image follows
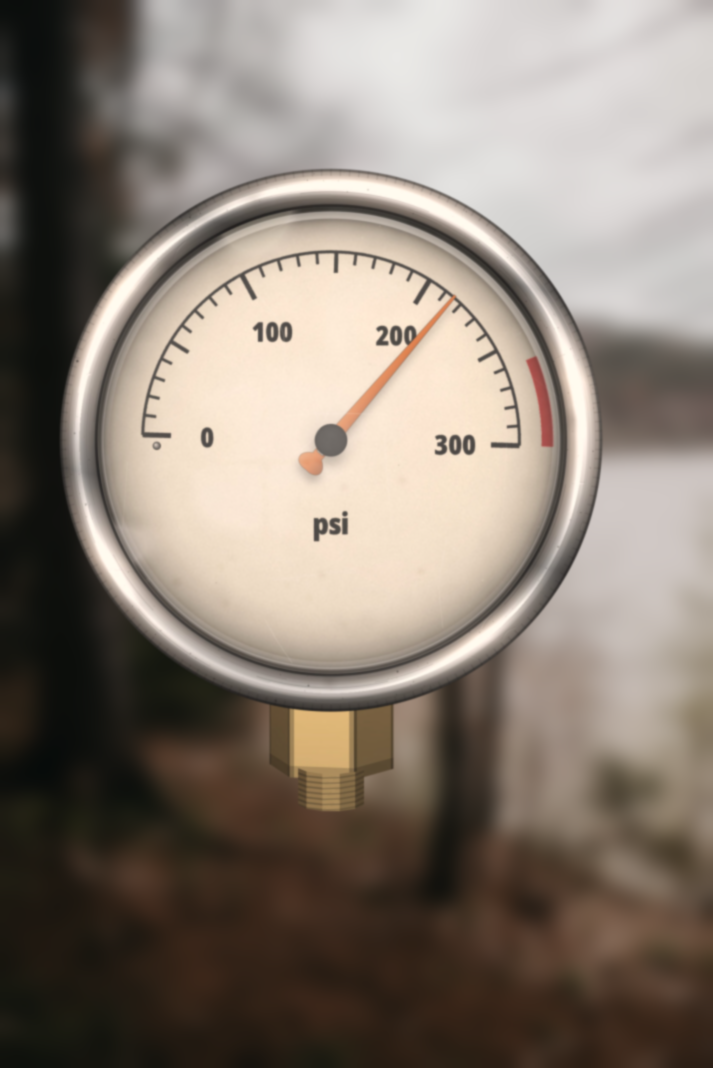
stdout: psi 215
